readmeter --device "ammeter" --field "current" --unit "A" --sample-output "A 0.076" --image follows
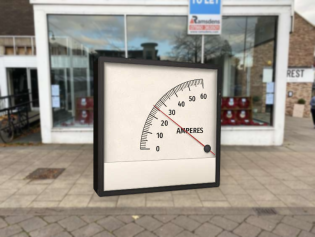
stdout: A 25
